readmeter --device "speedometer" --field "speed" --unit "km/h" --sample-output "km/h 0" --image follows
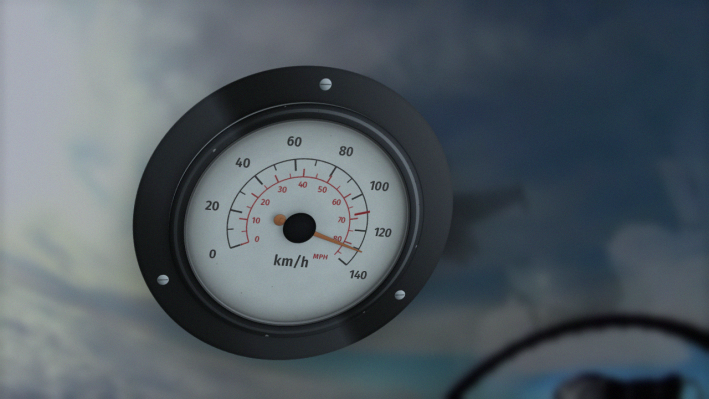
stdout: km/h 130
